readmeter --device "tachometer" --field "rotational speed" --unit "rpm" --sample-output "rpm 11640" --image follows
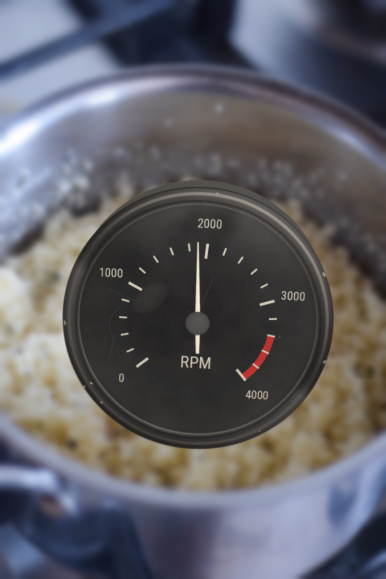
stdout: rpm 1900
